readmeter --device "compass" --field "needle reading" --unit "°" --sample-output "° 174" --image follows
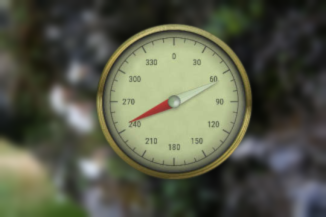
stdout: ° 245
